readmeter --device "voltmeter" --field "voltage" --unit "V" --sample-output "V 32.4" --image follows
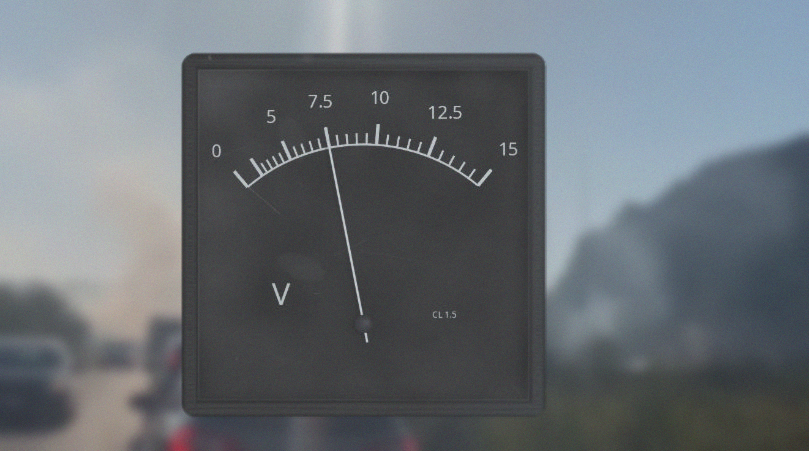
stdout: V 7.5
